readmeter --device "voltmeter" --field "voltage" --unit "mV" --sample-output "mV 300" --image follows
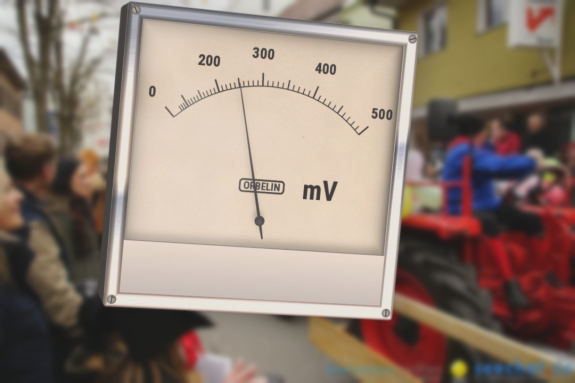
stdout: mV 250
